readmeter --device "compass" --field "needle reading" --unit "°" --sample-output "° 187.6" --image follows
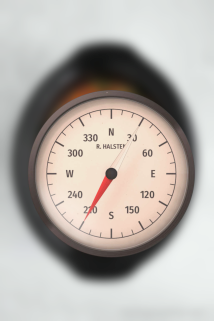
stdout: ° 210
